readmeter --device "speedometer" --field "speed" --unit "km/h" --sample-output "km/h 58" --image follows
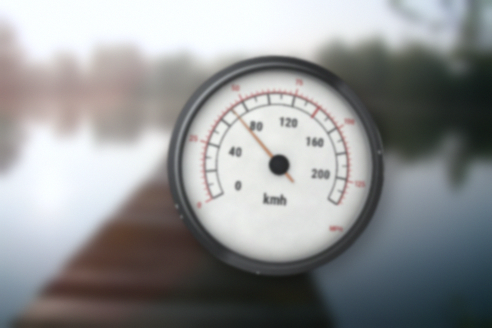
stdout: km/h 70
